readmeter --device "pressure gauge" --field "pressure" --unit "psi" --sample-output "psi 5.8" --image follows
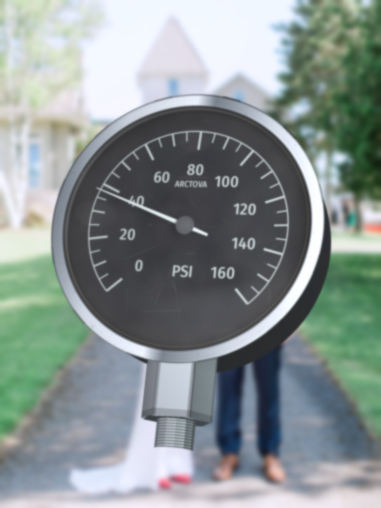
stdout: psi 37.5
